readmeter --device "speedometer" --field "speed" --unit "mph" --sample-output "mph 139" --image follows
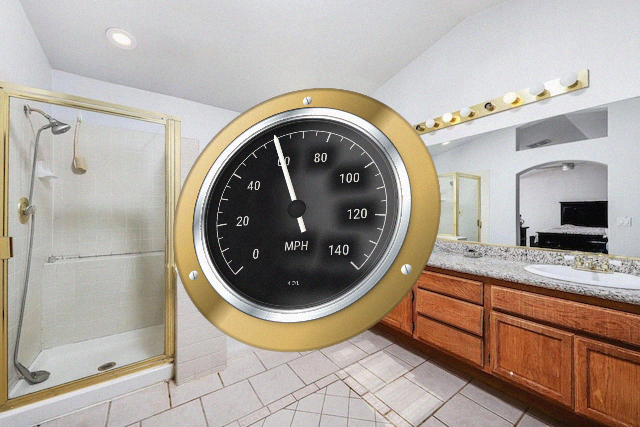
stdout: mph 60
